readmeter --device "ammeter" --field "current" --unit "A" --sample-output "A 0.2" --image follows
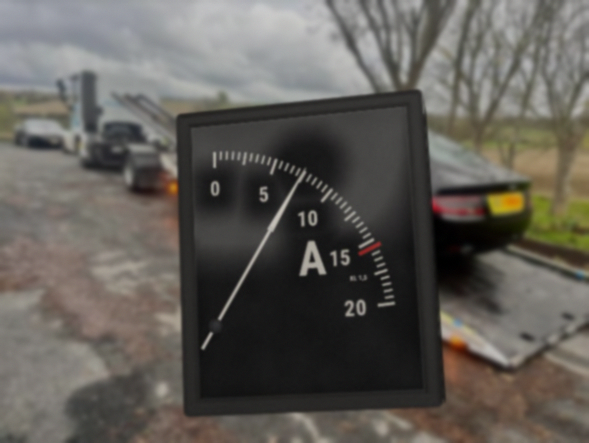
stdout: A 7.5
